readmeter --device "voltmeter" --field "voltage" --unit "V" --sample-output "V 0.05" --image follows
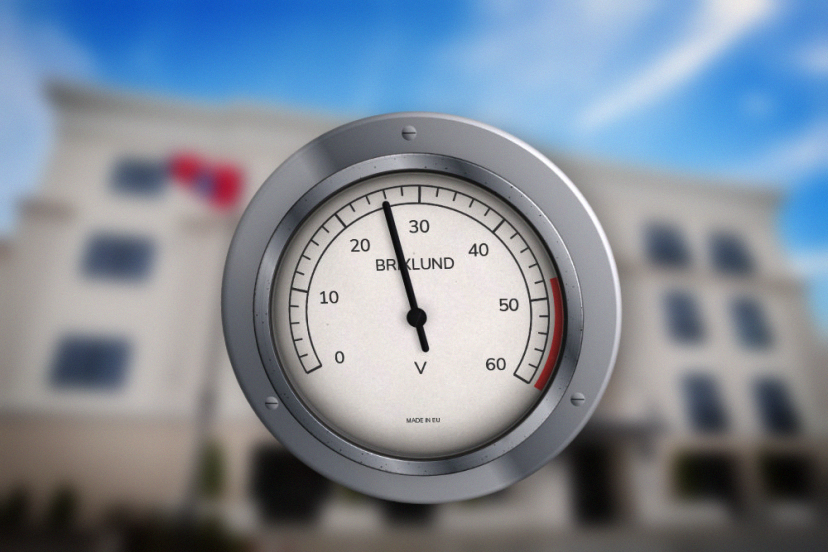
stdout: V 26
